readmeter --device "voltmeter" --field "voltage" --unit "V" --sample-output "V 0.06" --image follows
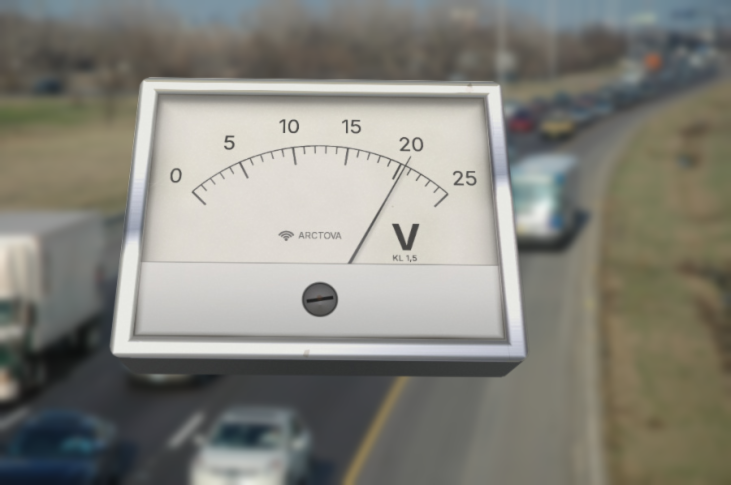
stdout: V 20.5
